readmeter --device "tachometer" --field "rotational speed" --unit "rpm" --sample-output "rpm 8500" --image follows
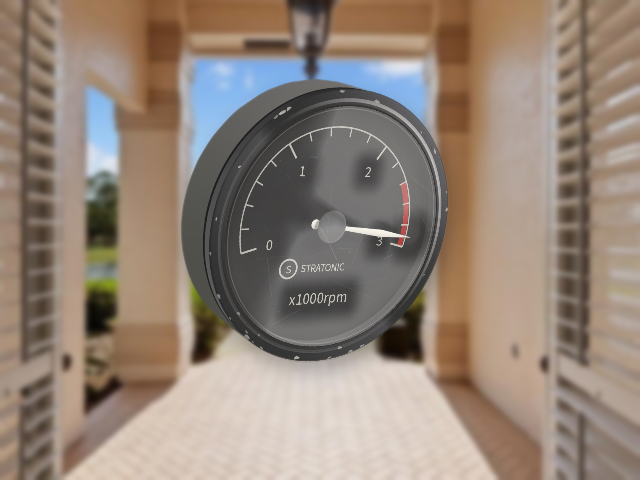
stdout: rpm 2900
